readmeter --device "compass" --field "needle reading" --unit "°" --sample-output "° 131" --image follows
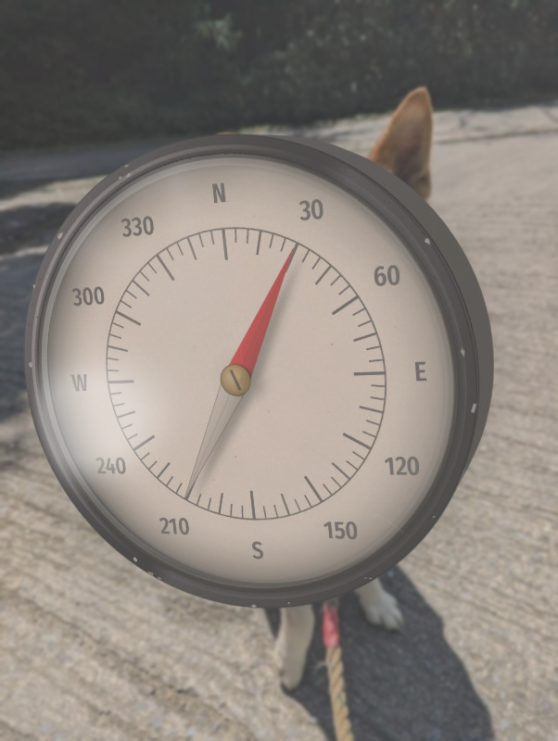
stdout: ° 30
